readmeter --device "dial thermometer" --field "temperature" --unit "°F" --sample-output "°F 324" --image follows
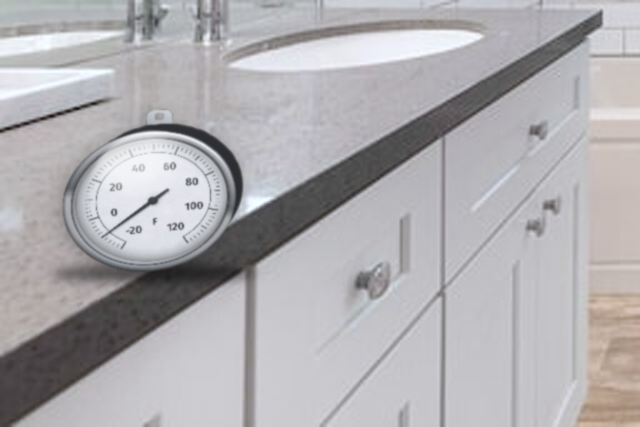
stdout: °F -10
